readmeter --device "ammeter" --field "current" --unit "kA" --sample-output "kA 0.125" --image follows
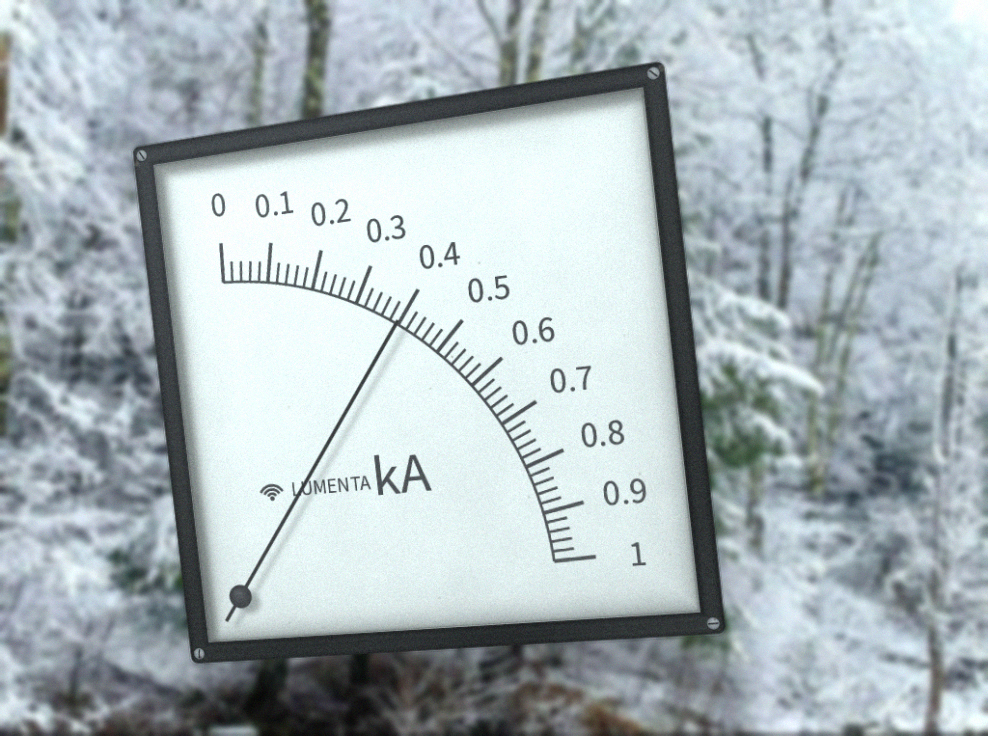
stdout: kA 0.4
